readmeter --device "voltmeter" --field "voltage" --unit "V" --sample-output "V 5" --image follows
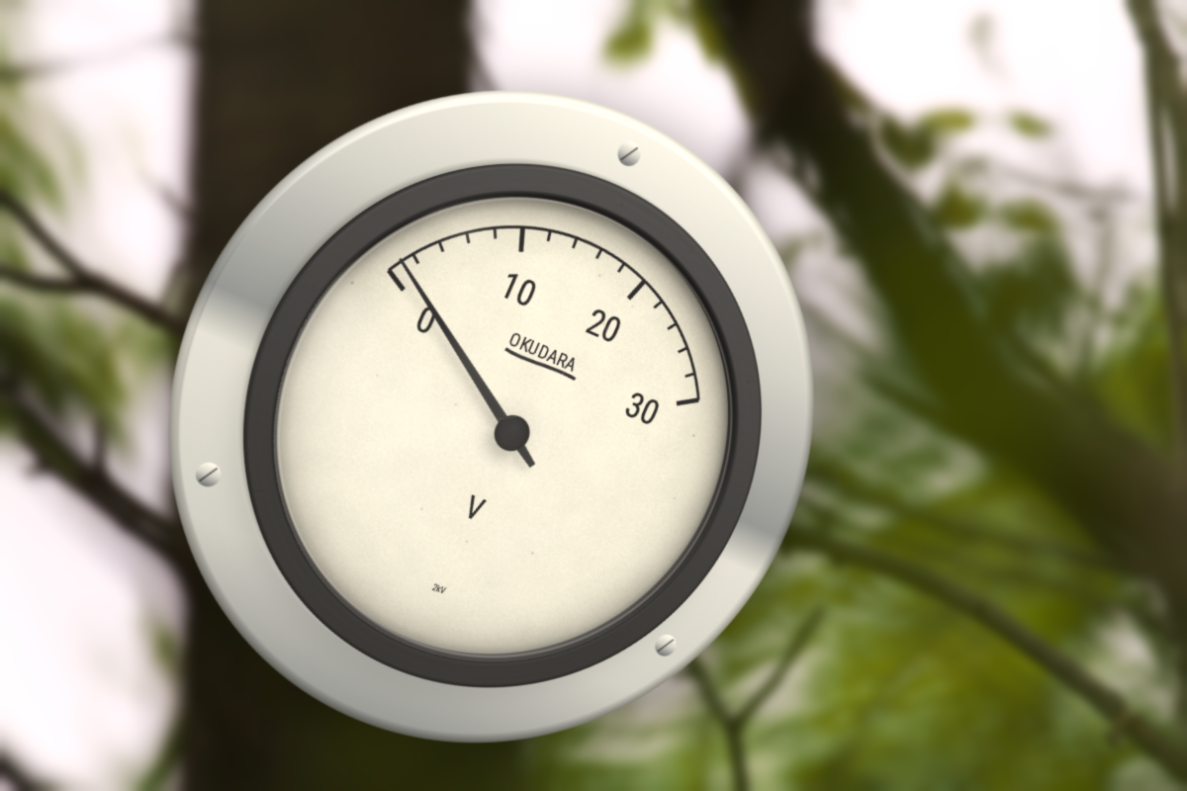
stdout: V 1
